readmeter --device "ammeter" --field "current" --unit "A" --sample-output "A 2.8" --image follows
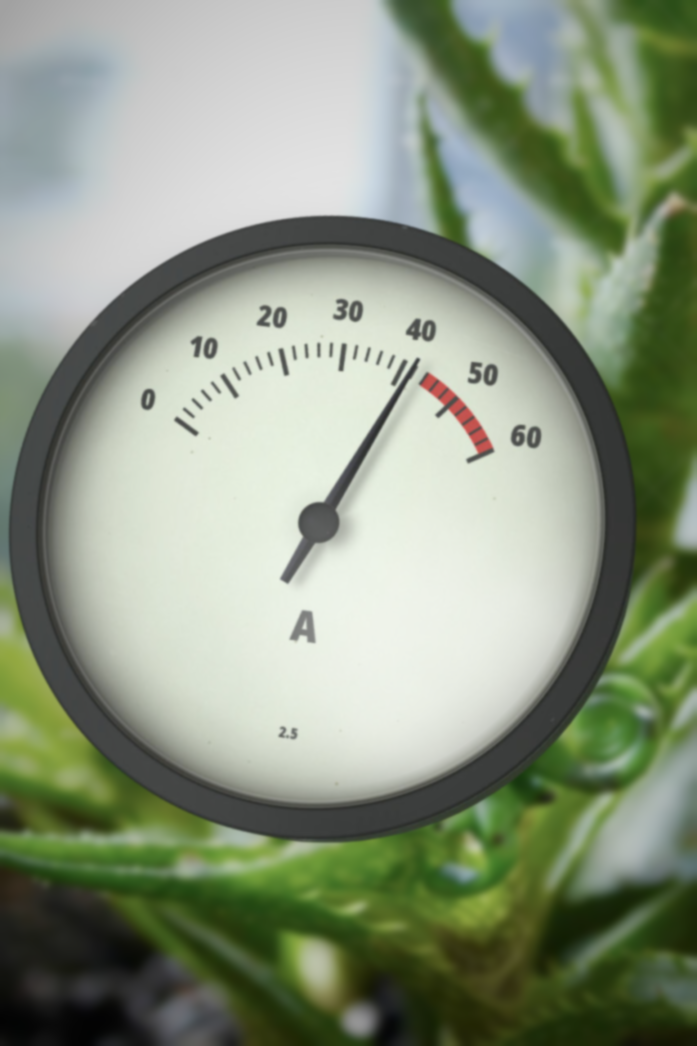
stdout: A 42
